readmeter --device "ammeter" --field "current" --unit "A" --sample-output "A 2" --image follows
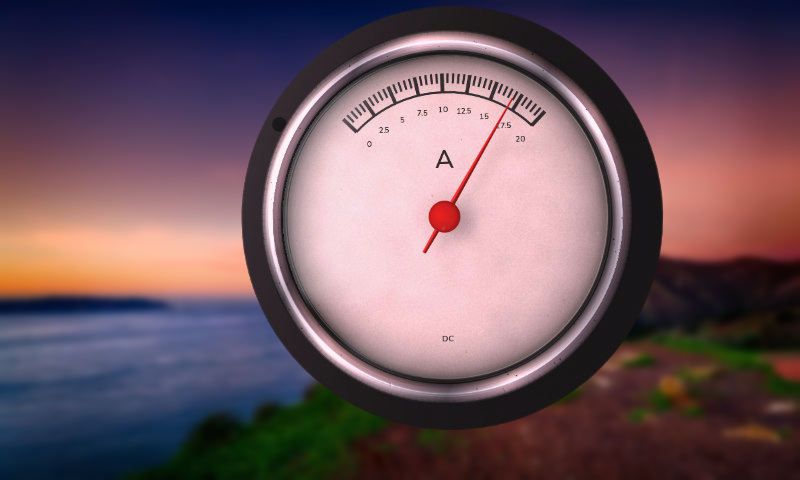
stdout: A 17
